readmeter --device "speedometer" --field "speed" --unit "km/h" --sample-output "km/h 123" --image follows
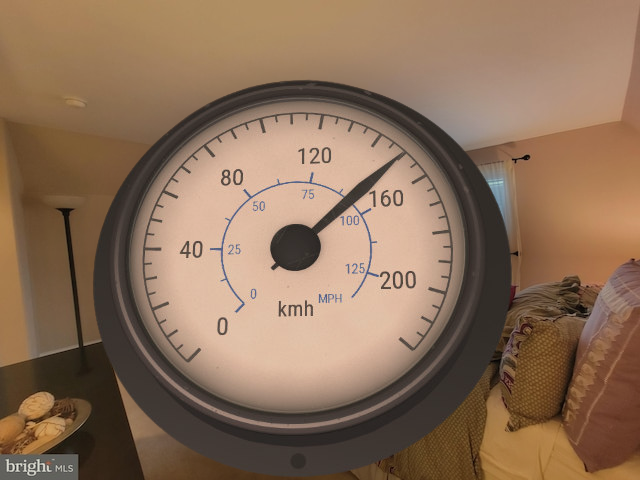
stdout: km/h 150
